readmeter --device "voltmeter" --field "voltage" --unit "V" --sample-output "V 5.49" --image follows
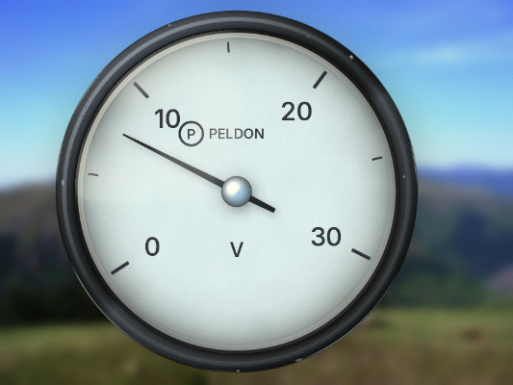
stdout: V 7.5
